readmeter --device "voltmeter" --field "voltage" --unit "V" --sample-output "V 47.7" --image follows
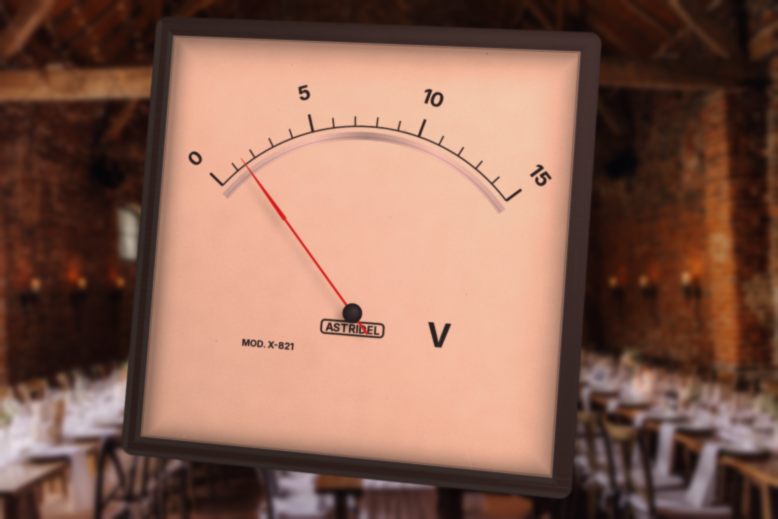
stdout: V 1.5
